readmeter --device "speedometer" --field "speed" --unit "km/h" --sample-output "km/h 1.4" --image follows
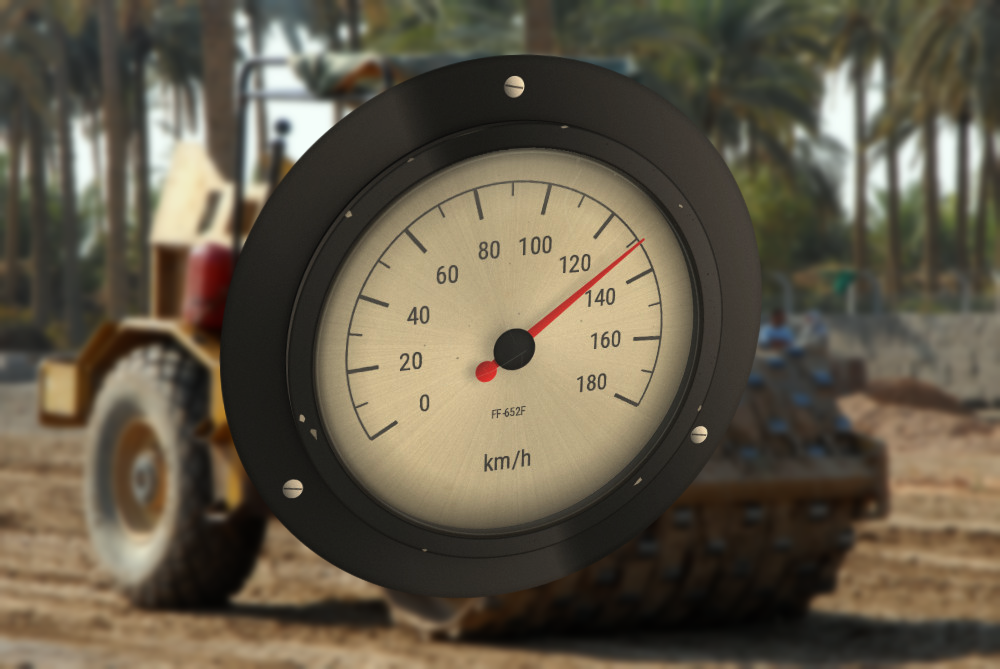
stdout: km/h 130
